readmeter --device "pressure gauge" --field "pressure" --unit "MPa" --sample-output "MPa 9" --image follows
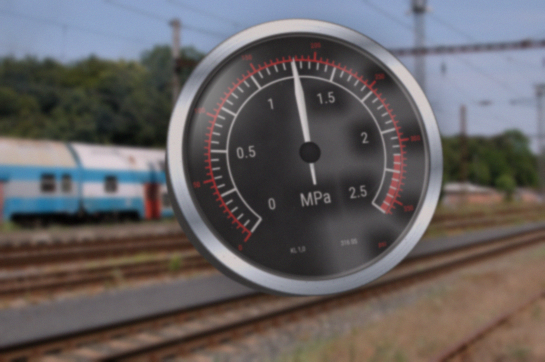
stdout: MPa 1.25
